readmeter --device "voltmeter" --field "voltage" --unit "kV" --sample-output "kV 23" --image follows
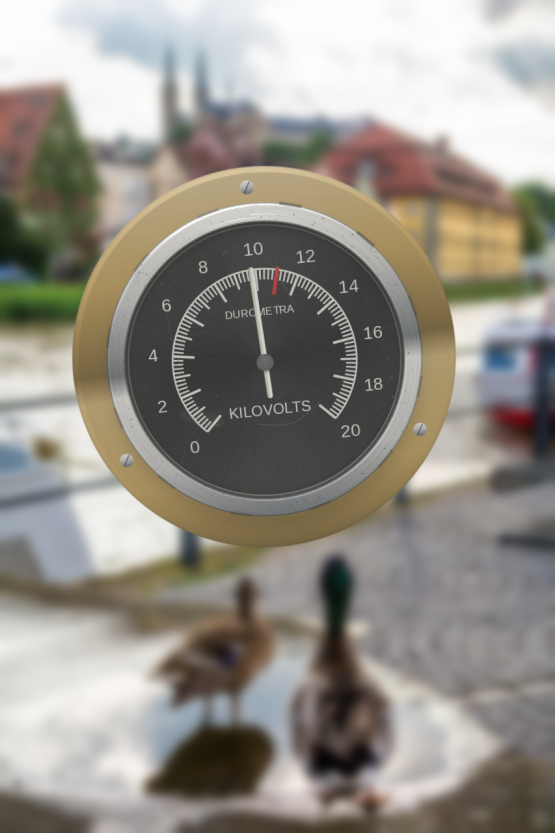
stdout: kV 9.8
